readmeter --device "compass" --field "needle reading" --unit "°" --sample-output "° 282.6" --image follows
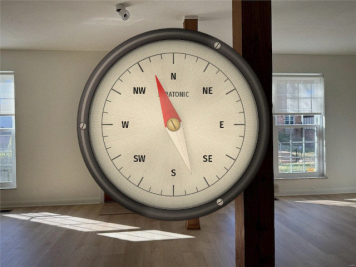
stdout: ° 340
